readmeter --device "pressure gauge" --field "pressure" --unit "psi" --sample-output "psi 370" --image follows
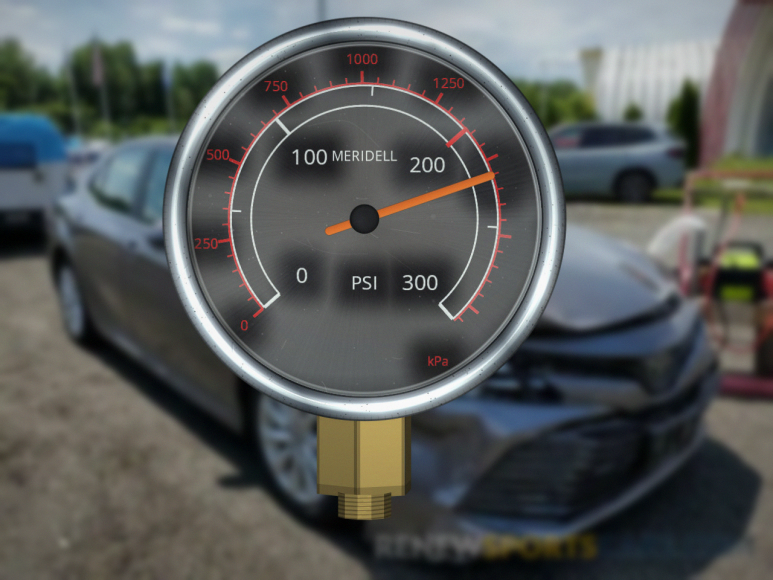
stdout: psi 225
